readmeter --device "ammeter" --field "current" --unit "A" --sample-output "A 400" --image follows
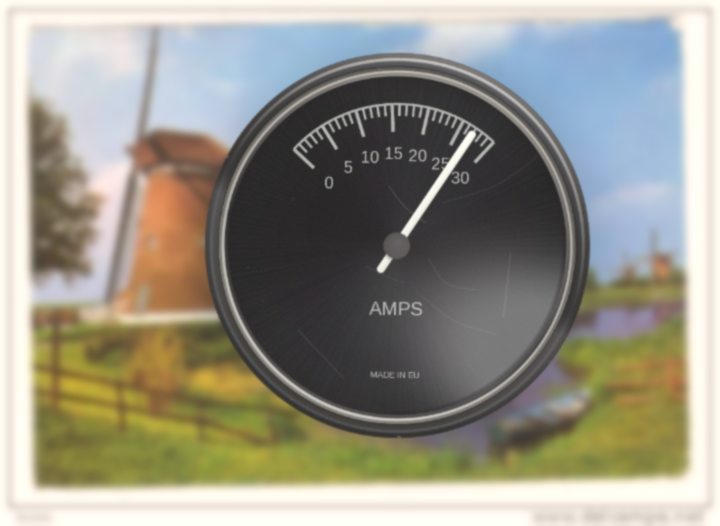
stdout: A 27
